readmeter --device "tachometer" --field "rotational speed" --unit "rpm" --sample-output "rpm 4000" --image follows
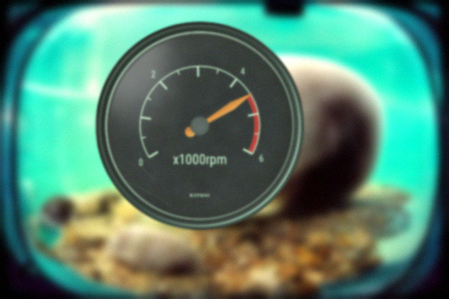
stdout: rpm 4500
